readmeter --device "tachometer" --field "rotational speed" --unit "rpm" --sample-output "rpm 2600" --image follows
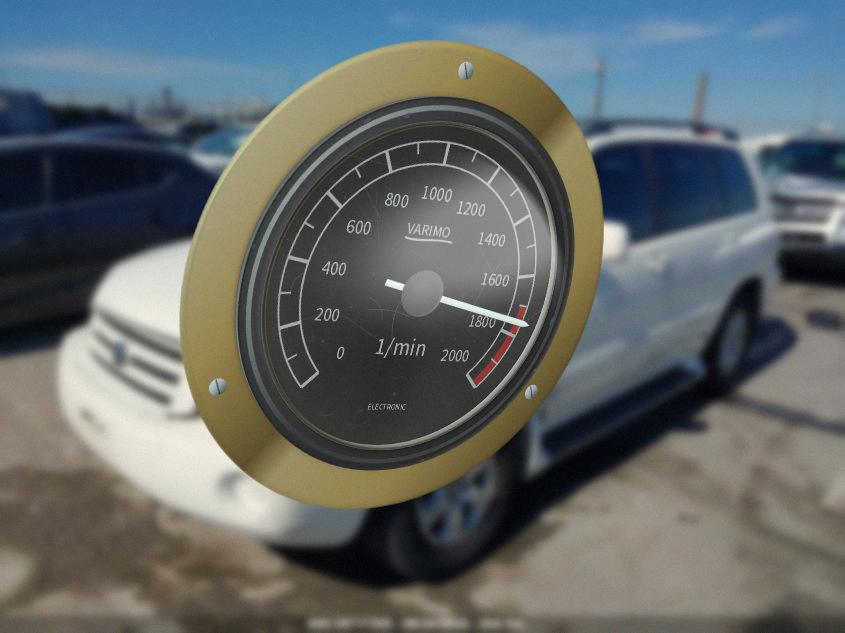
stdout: rpm 1750
